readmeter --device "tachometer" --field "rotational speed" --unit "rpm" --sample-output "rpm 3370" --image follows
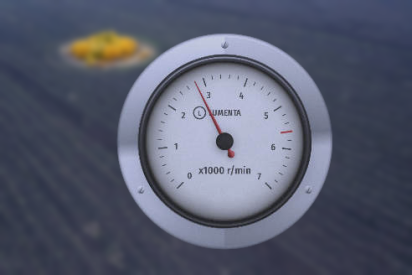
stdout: rpm 2800
